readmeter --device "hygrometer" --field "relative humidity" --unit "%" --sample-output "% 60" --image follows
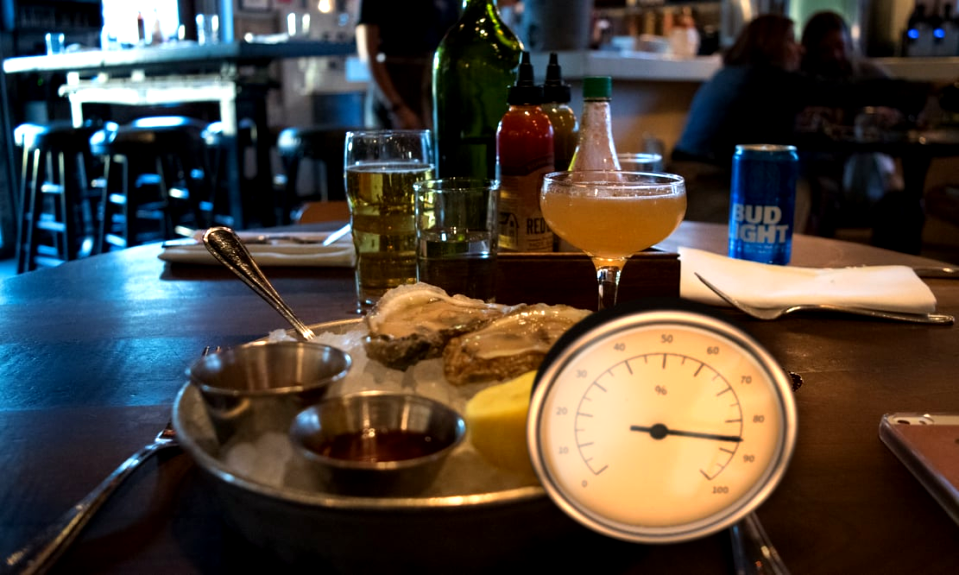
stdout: % 85
